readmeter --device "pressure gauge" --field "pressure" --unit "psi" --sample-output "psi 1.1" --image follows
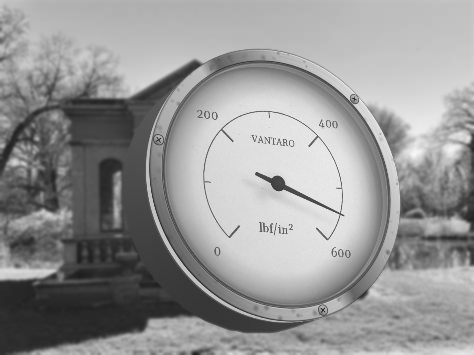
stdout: psi 550
